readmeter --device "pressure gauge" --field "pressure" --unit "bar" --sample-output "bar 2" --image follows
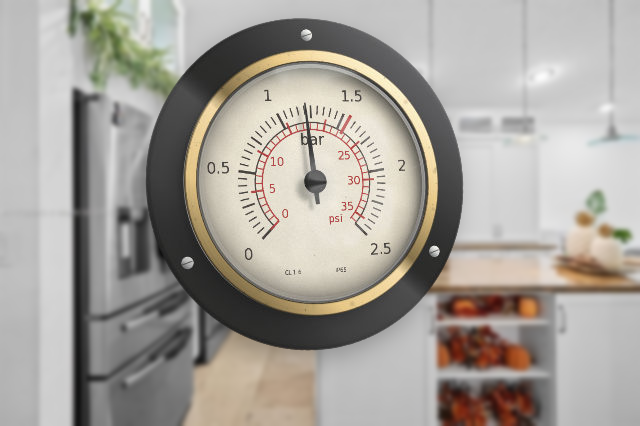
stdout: bar 1.2
